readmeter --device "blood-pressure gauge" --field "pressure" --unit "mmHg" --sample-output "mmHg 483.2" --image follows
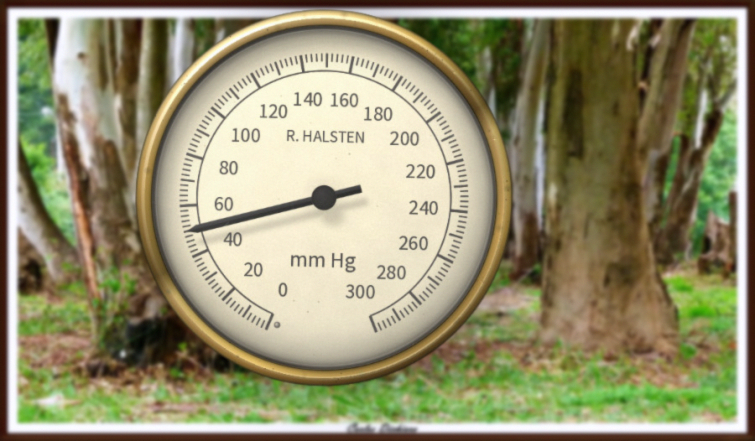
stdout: mmHg 50
